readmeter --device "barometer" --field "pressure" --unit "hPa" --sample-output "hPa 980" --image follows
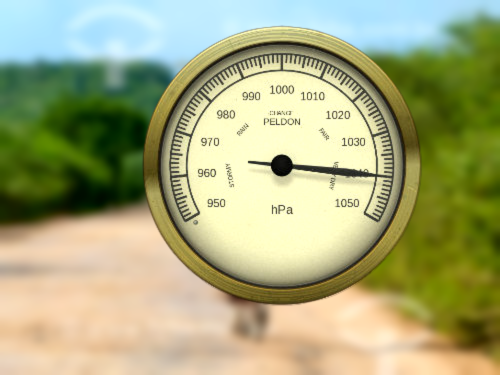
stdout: hPa 1040
